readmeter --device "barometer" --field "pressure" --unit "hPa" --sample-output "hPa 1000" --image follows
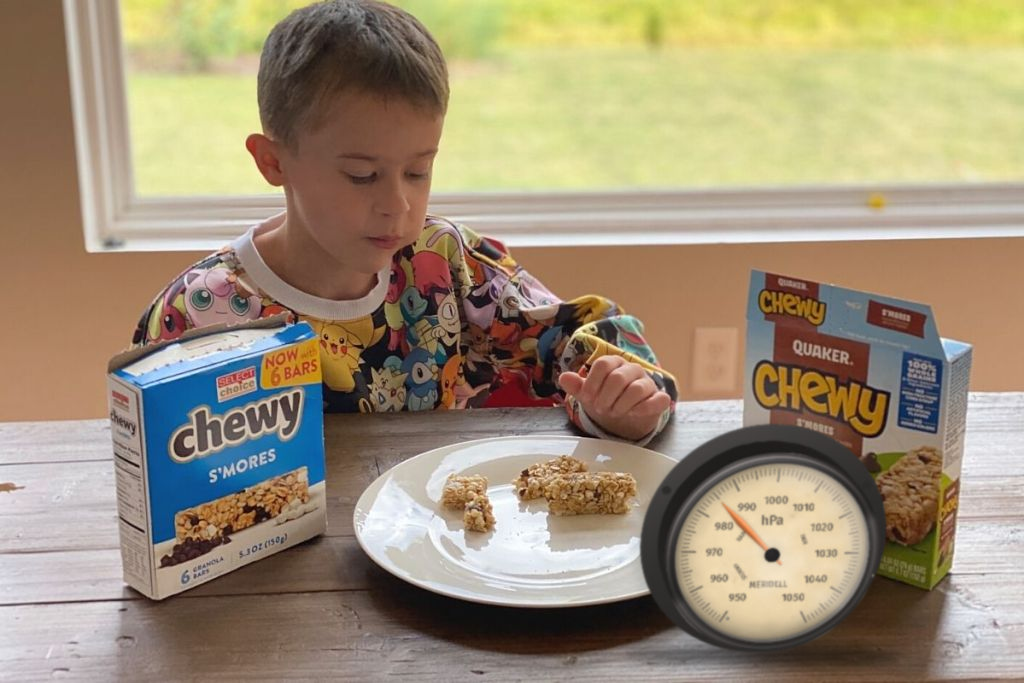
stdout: hPa 985
